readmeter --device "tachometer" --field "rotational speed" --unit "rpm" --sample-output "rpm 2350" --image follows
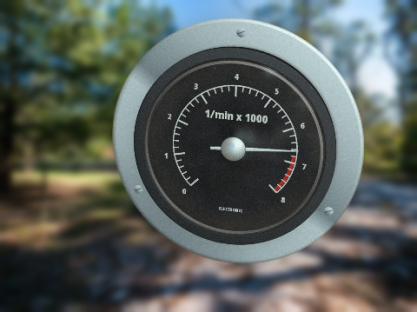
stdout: rpm 6600
